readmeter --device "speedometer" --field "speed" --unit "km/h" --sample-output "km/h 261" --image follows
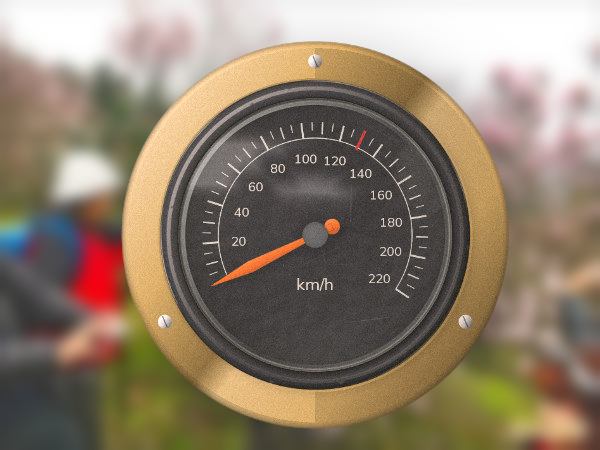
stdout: km/h 0
